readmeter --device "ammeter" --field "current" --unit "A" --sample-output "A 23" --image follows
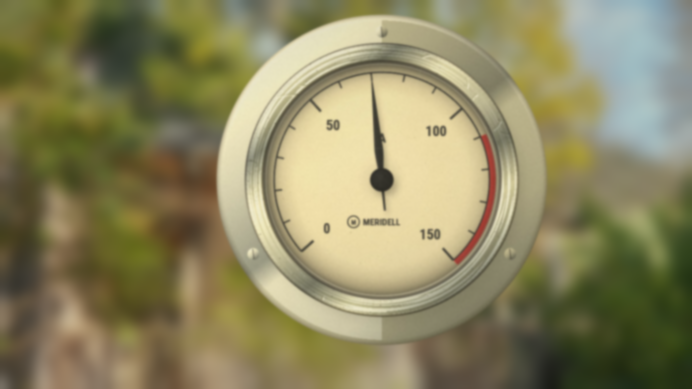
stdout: A 70
